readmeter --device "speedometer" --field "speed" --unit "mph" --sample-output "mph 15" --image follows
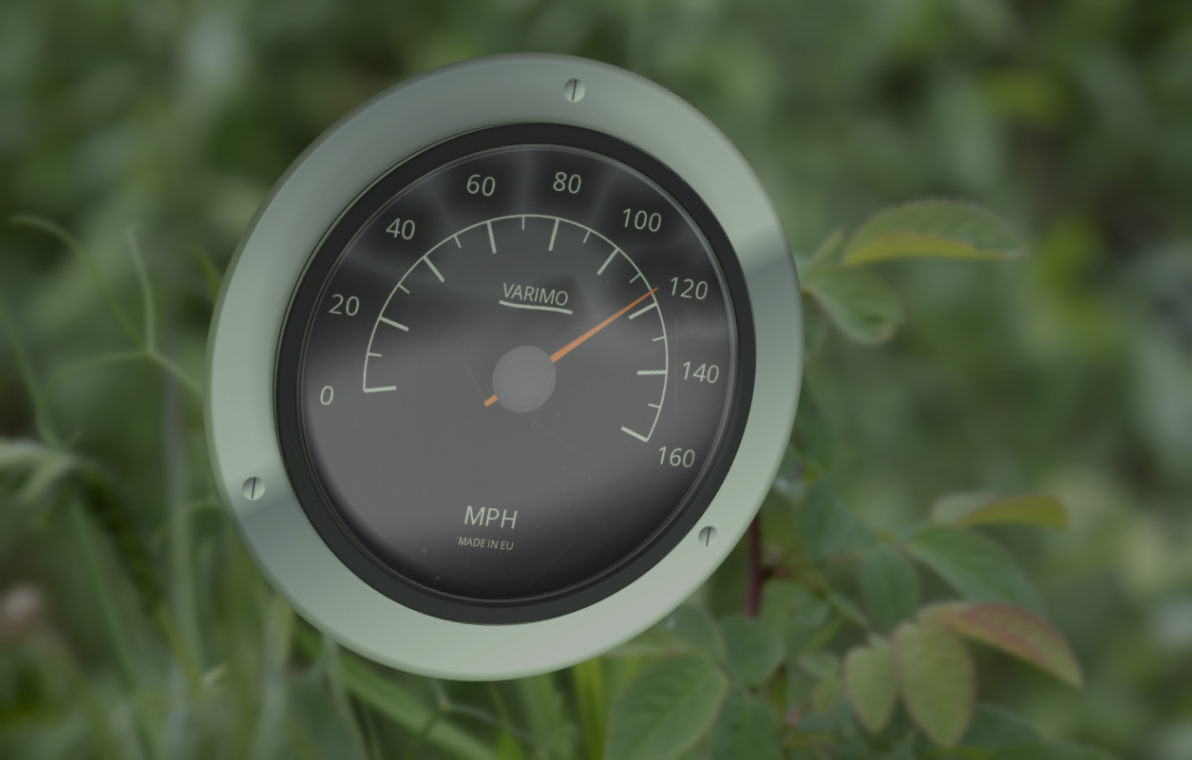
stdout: mph 115
